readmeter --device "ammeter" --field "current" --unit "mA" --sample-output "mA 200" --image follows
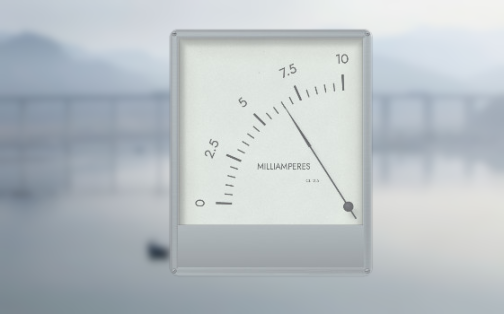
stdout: mA 6.5
